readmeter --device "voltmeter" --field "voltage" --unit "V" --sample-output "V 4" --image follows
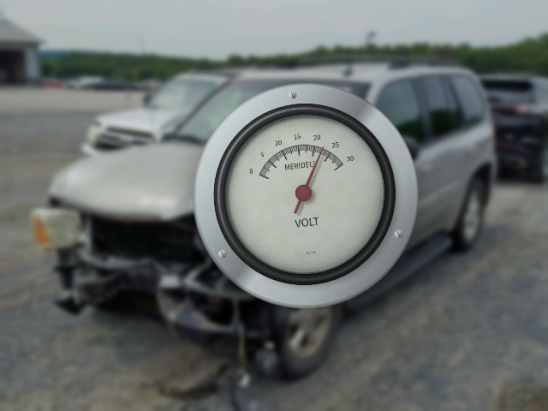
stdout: V 22.5
